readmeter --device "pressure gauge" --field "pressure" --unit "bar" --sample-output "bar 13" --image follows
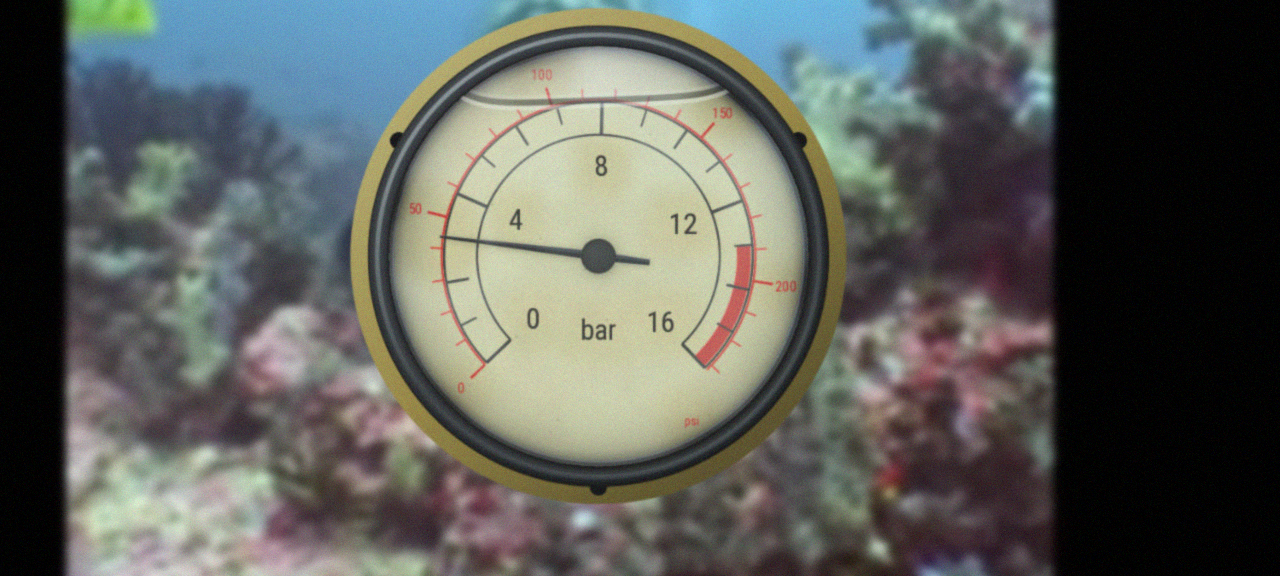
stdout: bar 3
